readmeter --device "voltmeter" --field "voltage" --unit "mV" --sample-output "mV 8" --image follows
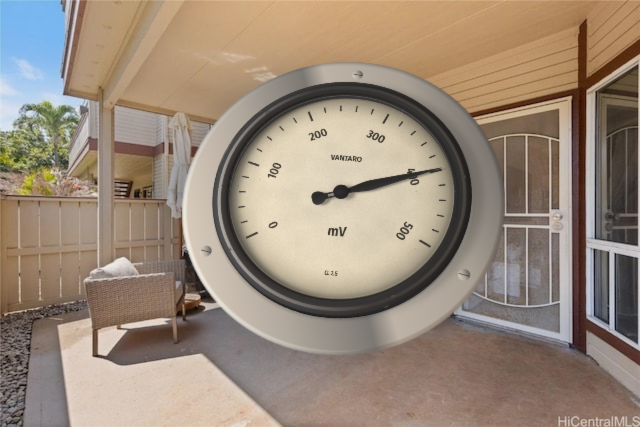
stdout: mV 400
